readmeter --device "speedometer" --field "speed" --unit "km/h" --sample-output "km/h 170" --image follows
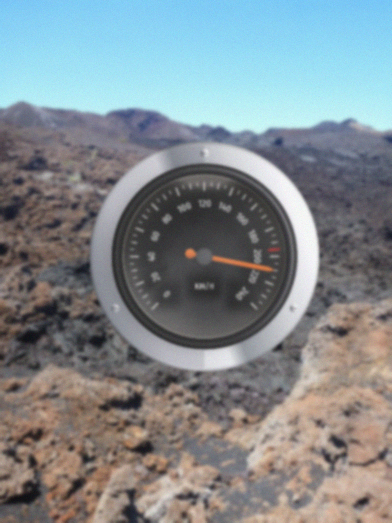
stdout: km/h 210
